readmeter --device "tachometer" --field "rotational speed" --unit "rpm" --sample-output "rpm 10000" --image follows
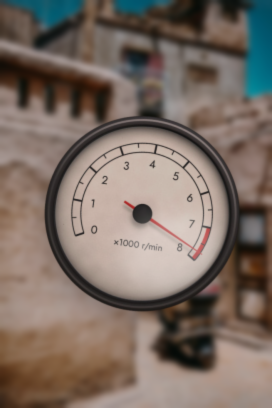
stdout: rpm 7750
